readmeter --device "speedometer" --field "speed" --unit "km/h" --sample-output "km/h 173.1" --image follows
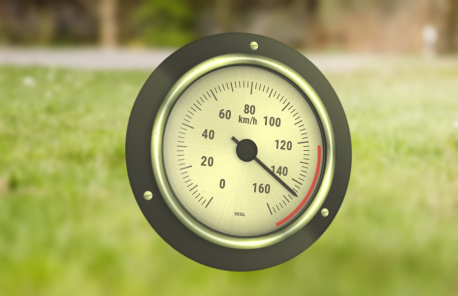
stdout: km/h 146
